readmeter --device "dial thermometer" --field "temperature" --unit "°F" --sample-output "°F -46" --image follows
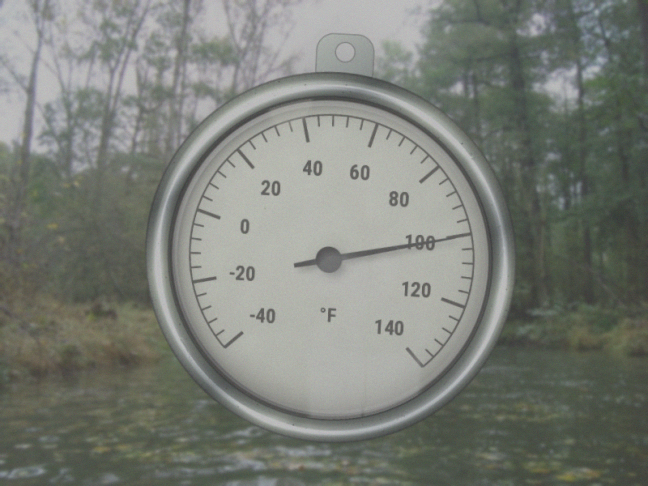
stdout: °F 100
